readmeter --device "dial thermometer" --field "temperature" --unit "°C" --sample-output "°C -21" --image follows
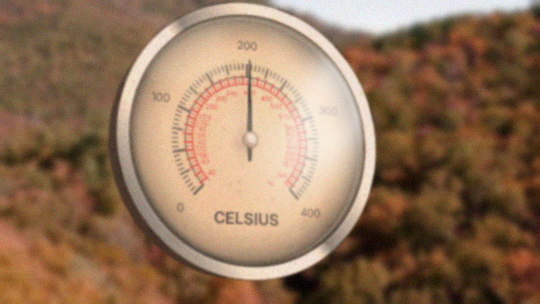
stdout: °C 200
